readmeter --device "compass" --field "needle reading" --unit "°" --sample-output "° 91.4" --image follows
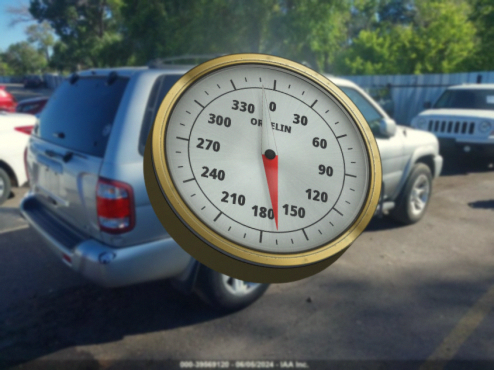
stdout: ° 170
